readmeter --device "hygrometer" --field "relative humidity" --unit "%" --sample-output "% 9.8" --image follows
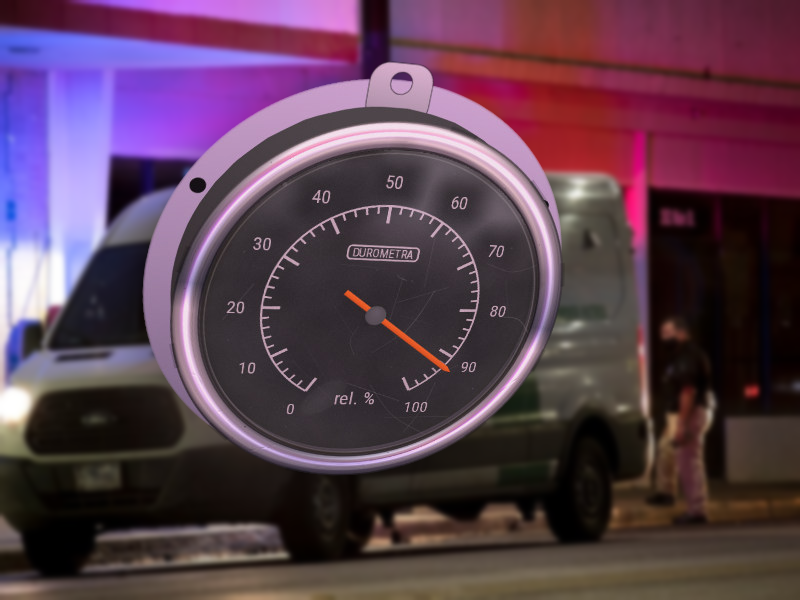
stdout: % 92
